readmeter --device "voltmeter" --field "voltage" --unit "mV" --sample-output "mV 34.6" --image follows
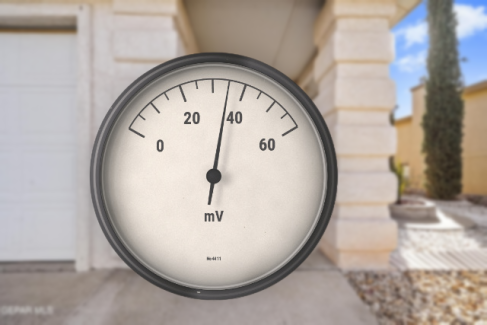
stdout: mV 35
